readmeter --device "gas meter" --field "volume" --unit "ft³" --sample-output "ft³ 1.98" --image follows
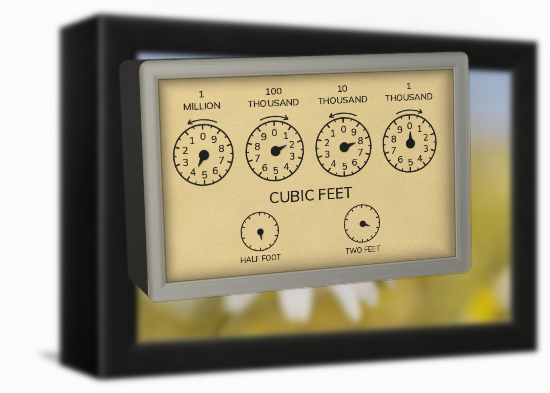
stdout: ft³ 418000
